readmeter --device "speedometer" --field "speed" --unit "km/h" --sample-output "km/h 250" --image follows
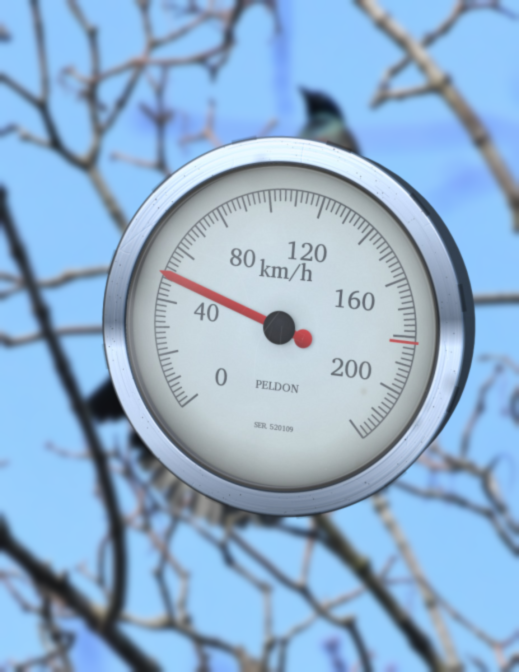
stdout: km/h 50
